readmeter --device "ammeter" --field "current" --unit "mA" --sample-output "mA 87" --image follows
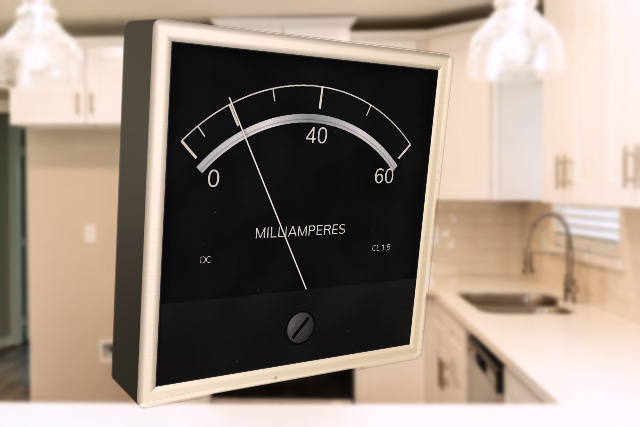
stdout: mA 20
